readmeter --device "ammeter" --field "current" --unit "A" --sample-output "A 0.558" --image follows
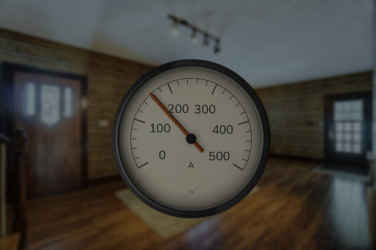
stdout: A 160
